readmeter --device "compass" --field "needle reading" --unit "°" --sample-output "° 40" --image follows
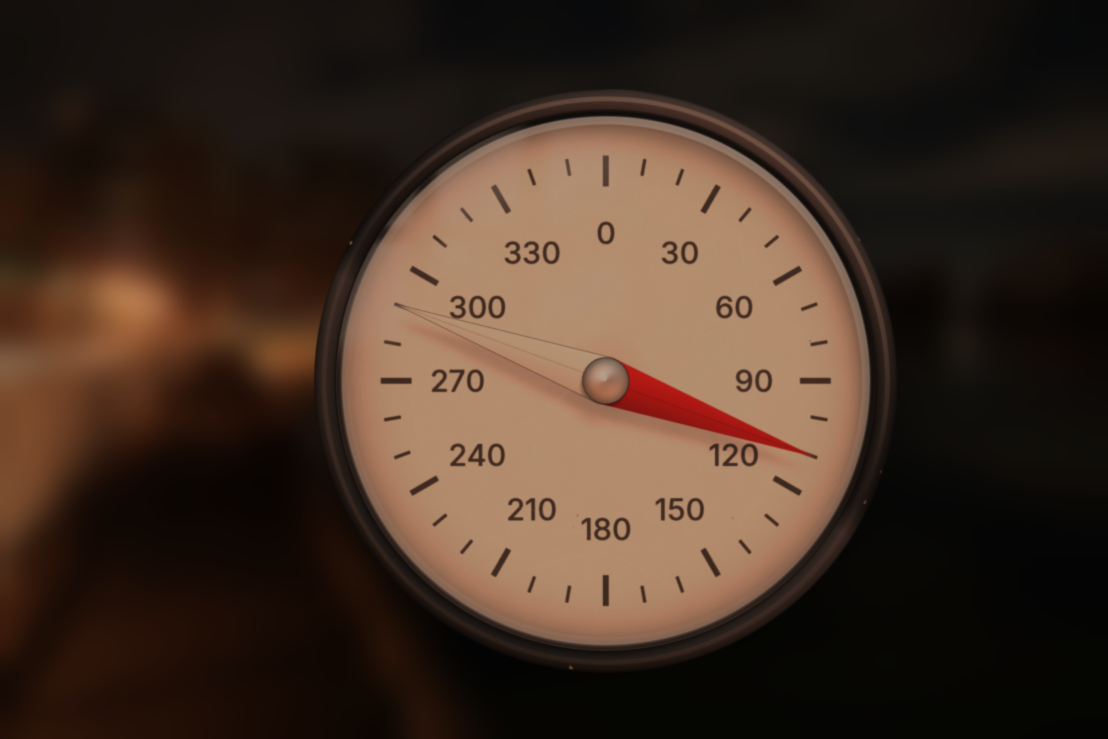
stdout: ° 110
